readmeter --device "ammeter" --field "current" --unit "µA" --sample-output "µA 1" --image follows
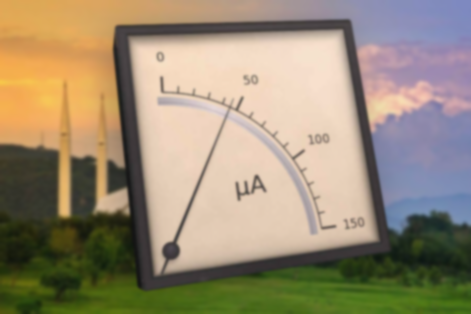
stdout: µA 45
